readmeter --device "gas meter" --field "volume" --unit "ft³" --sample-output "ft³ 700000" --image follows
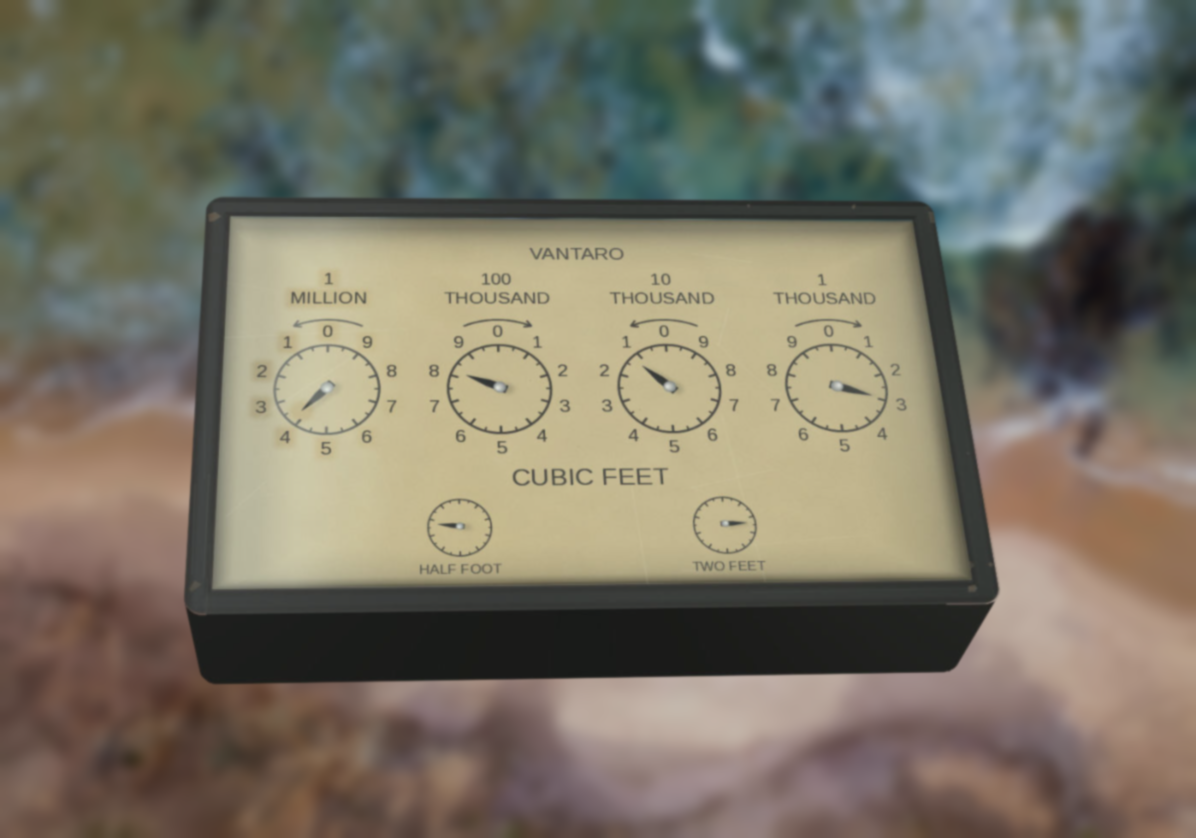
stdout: ft³ 381300
